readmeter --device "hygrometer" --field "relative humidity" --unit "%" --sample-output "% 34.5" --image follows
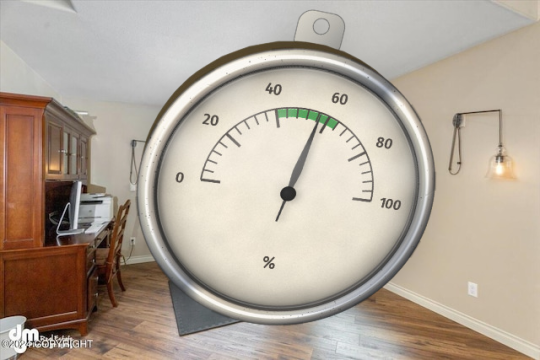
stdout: % 56
